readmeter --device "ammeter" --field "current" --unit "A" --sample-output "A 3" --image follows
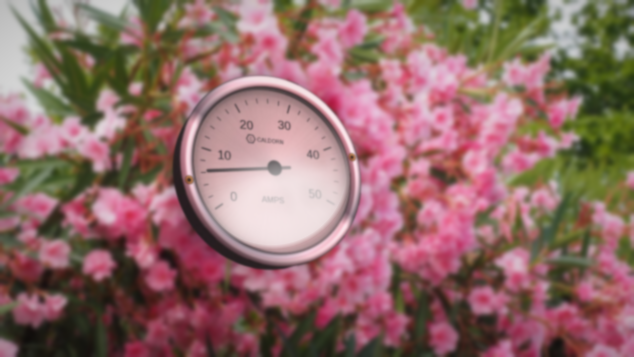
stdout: A 6
